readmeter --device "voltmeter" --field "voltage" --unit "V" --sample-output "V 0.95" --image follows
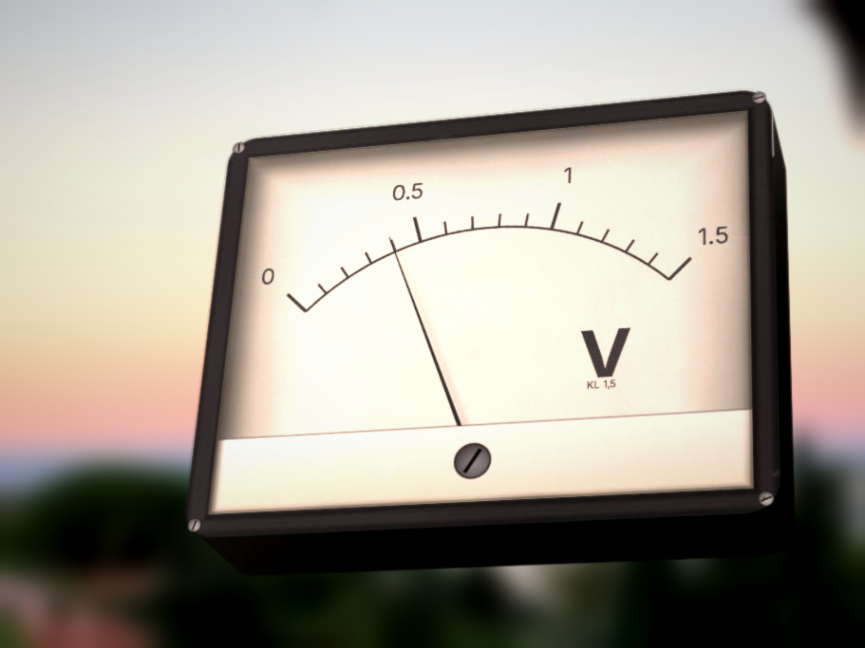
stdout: V 0.4
